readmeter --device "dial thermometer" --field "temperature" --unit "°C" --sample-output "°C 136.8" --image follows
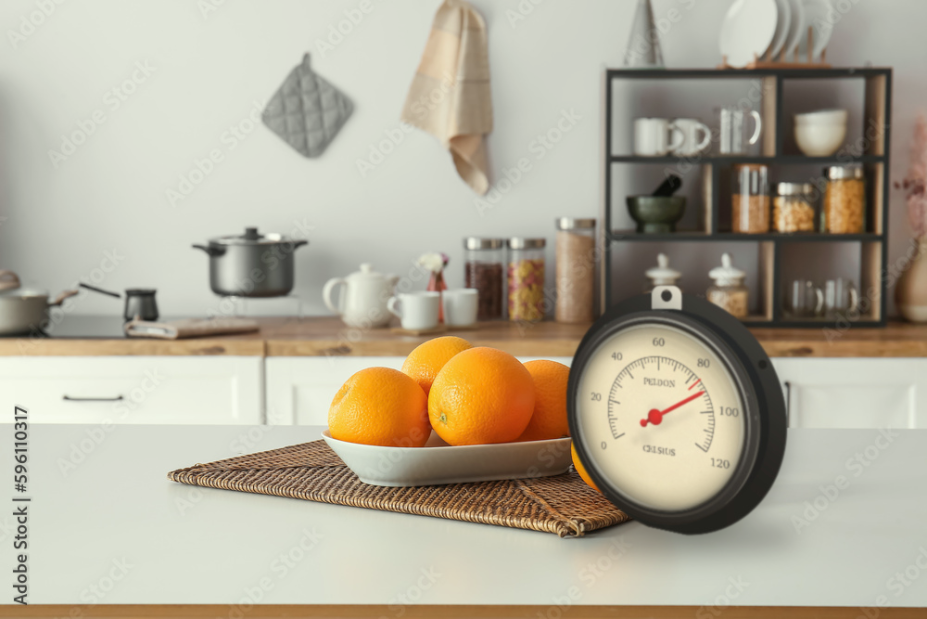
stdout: °C 90
